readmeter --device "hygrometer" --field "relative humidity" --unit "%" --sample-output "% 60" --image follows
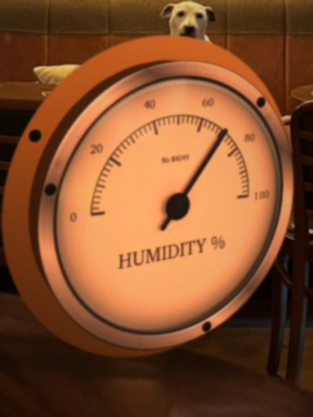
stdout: % 70
